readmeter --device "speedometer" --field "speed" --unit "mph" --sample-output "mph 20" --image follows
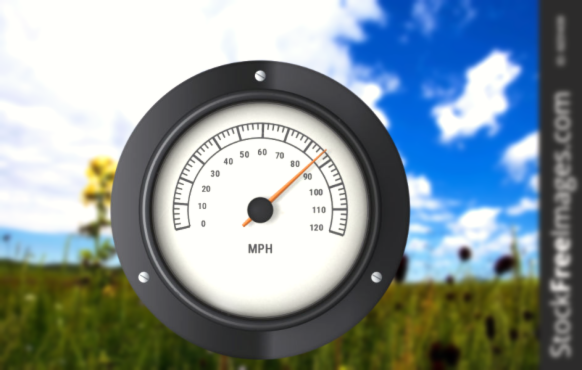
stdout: mph 86
